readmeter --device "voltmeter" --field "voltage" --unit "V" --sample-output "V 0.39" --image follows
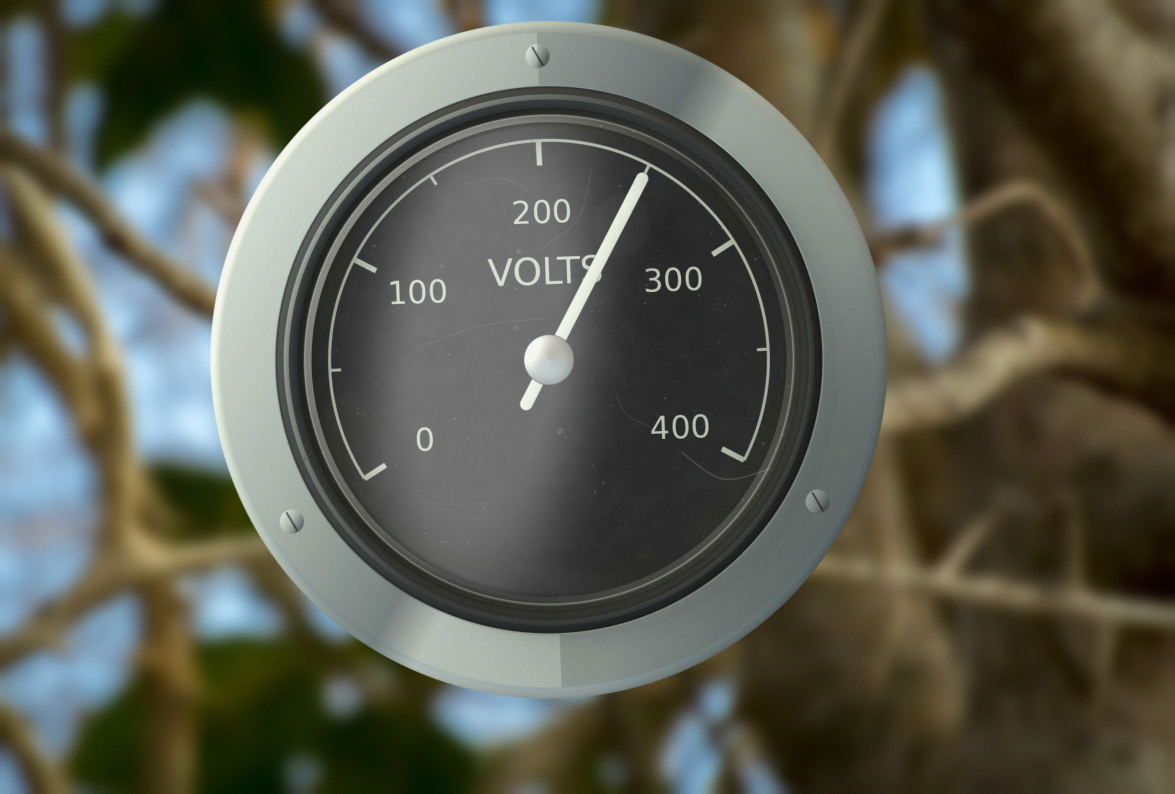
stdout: V 250
